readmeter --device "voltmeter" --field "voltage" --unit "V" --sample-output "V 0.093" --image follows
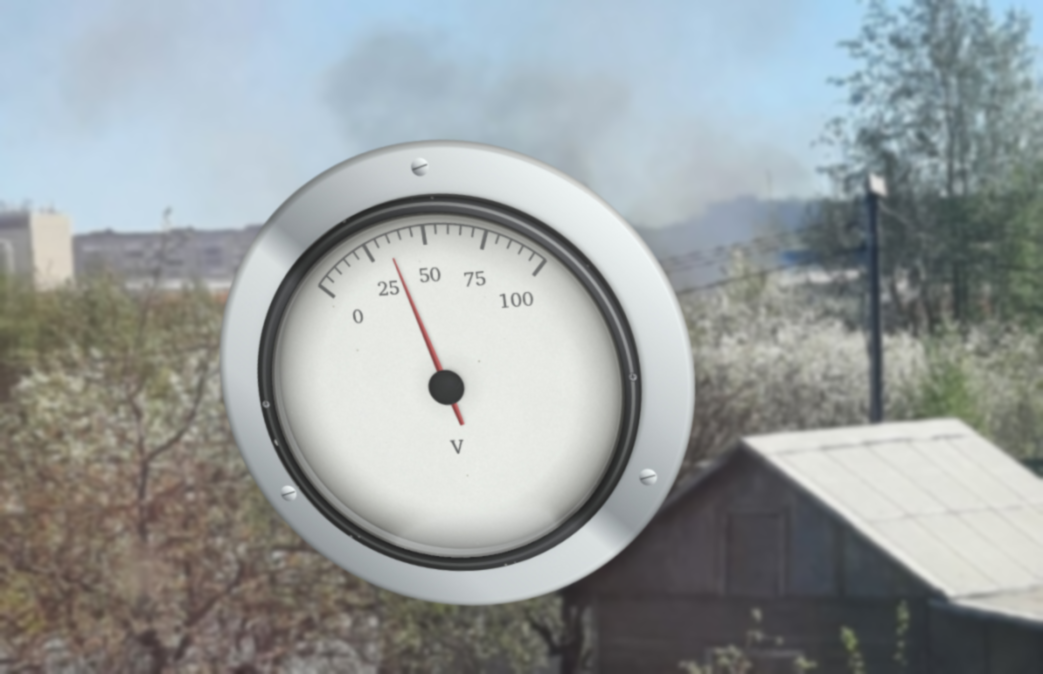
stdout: V 35
